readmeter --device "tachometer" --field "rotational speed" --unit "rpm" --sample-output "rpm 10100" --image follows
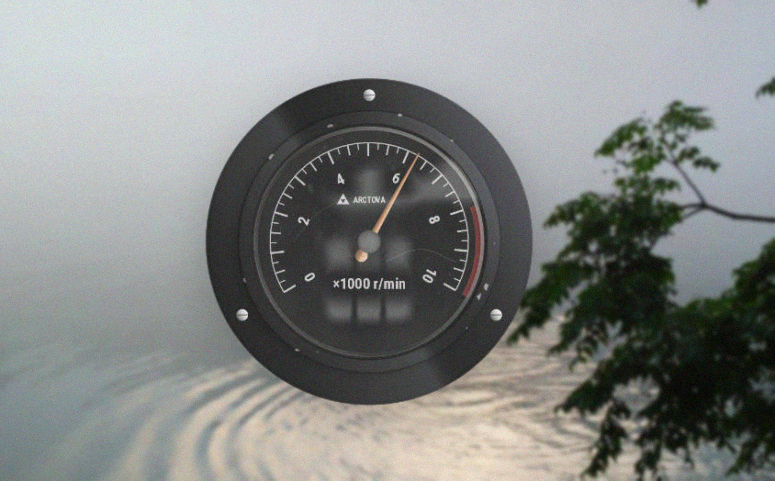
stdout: rpm 6250
